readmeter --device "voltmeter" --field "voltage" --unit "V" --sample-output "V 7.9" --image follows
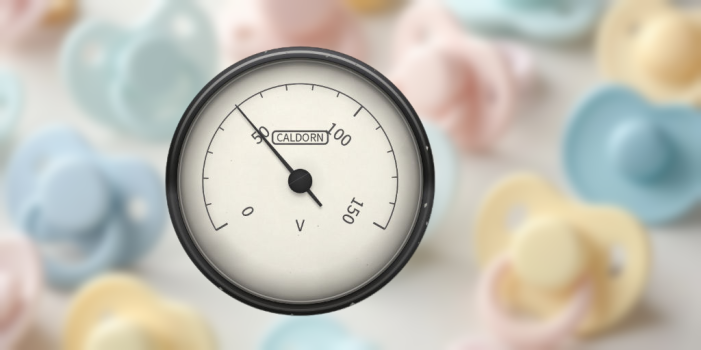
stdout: V 50
